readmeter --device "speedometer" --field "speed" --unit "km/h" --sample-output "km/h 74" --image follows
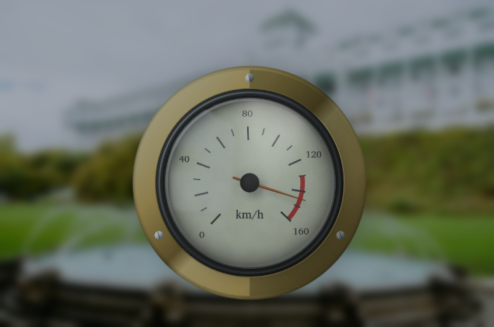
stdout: km/h 145
